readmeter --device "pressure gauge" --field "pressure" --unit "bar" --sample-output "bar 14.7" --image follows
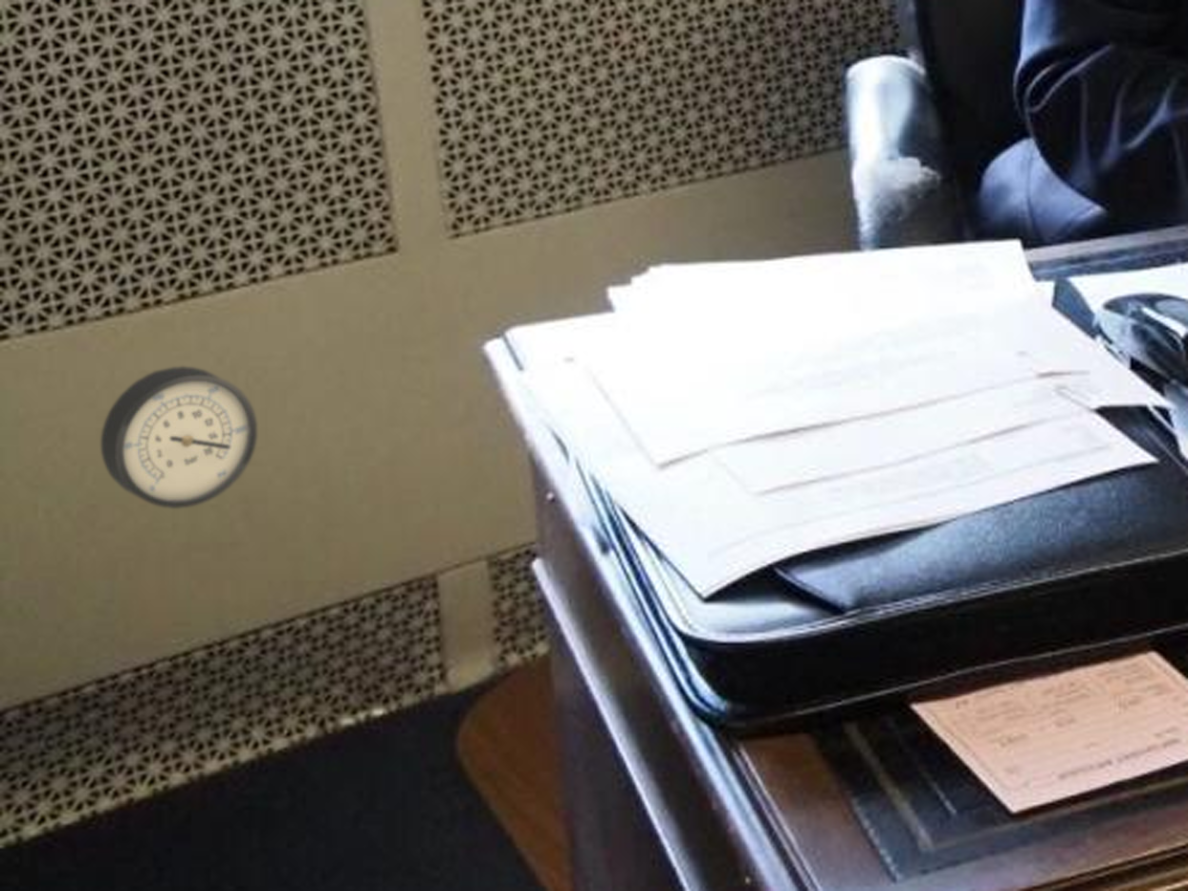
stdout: bar 15
